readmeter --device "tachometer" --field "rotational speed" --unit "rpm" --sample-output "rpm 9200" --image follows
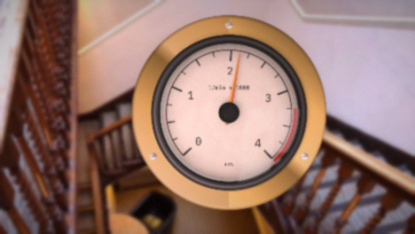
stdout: rpm 2125
